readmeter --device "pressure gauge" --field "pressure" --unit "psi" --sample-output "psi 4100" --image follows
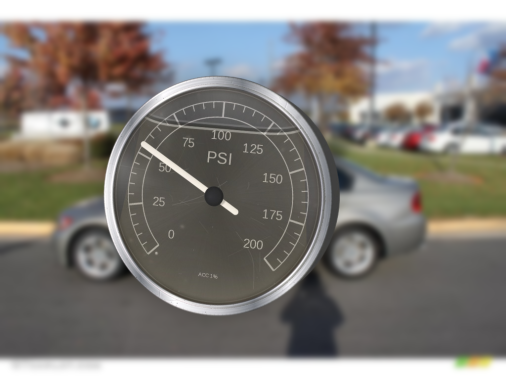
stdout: psi 55
